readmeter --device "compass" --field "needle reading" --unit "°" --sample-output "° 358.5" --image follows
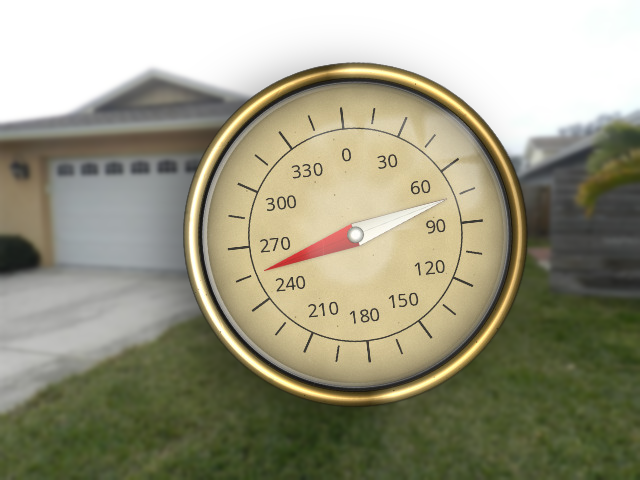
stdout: ° 255
